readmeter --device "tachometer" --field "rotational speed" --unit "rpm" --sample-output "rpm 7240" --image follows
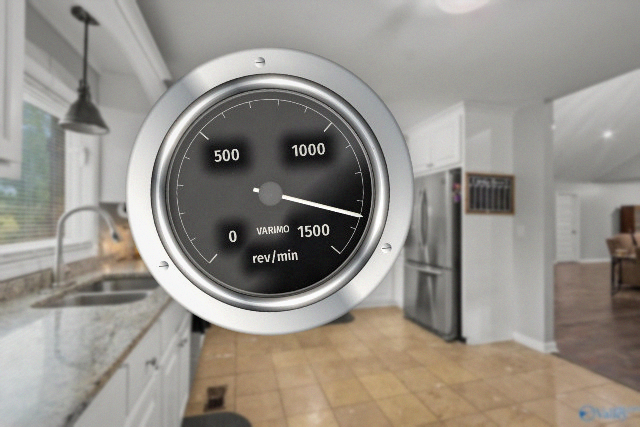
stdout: rpm 1350
